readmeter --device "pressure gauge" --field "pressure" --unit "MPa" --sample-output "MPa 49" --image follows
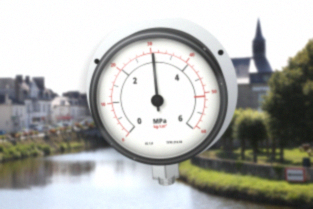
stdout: MPa 3
